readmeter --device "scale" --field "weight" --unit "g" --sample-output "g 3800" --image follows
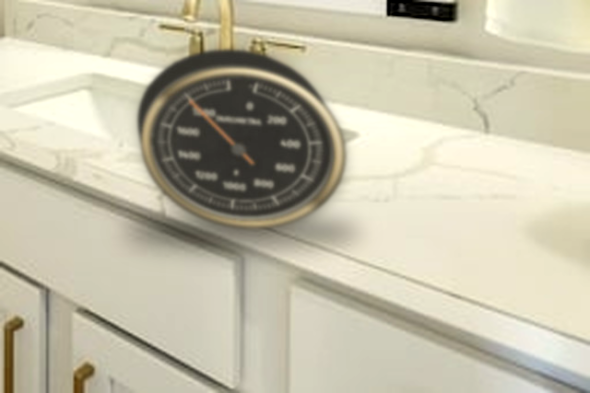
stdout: g 1800
